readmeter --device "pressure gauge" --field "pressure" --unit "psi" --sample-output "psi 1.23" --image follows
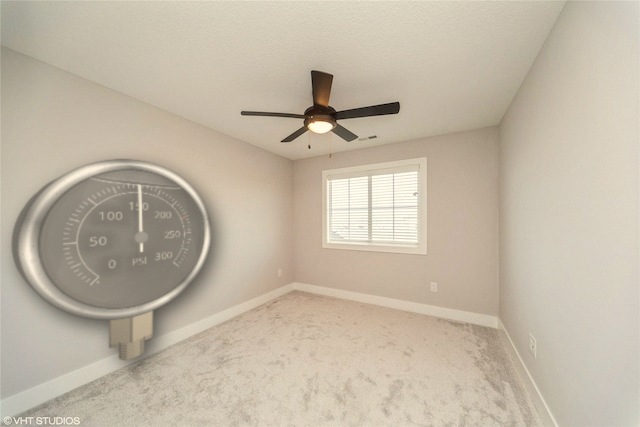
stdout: psi 150
